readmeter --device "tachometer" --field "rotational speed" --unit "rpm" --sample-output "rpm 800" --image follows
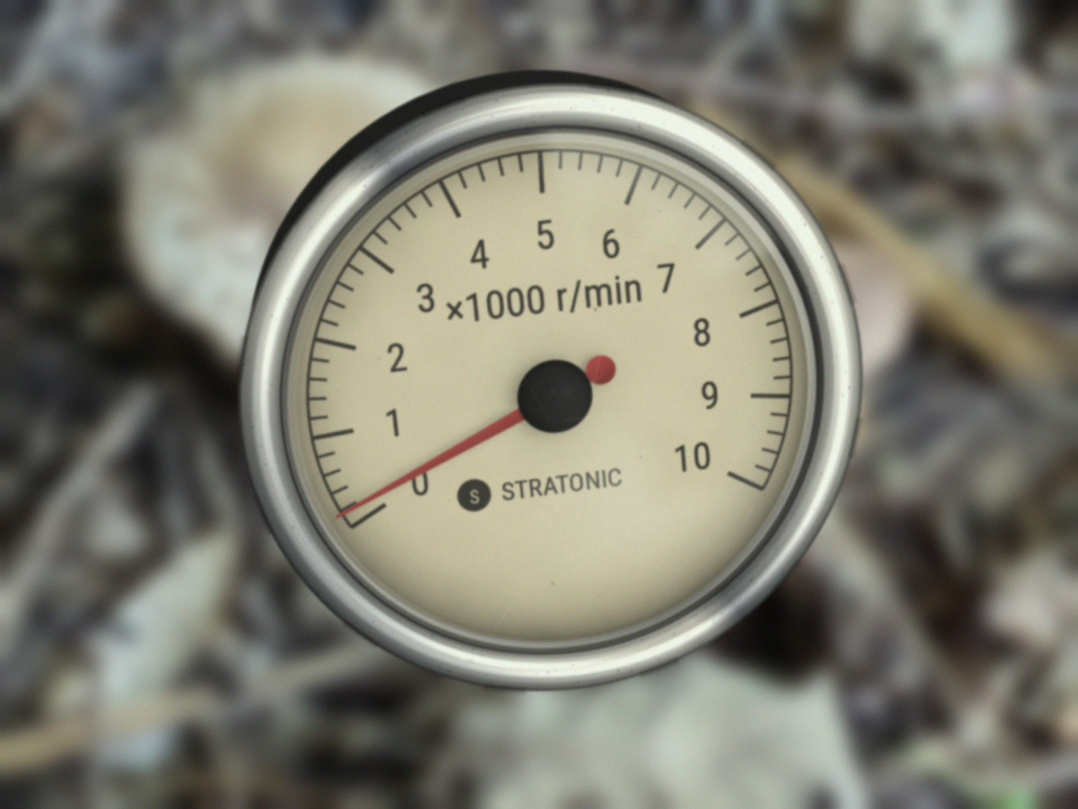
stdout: rpm 200
